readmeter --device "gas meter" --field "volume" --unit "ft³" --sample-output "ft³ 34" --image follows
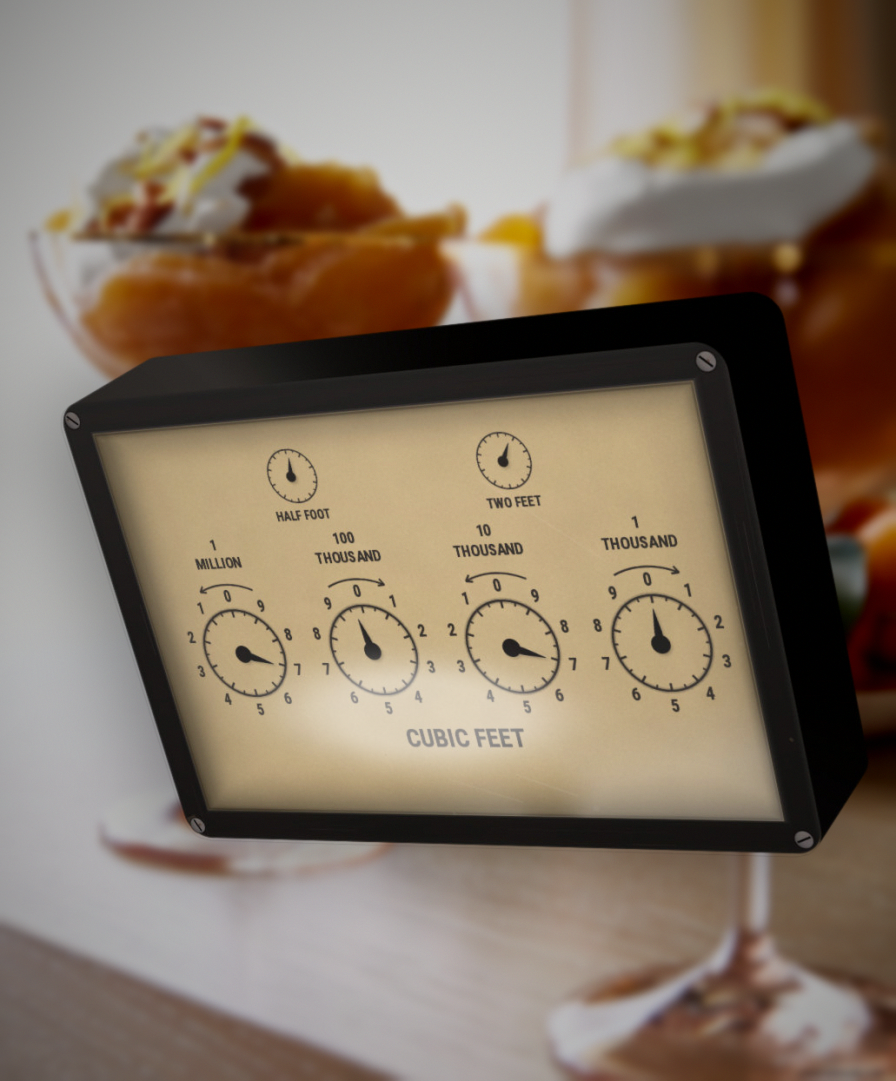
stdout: ft³ 697000
